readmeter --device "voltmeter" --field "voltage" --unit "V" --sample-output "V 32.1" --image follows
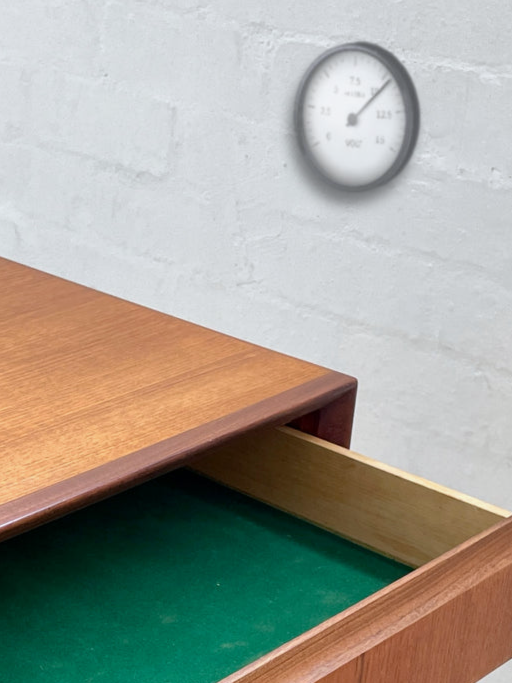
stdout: V 10.5
